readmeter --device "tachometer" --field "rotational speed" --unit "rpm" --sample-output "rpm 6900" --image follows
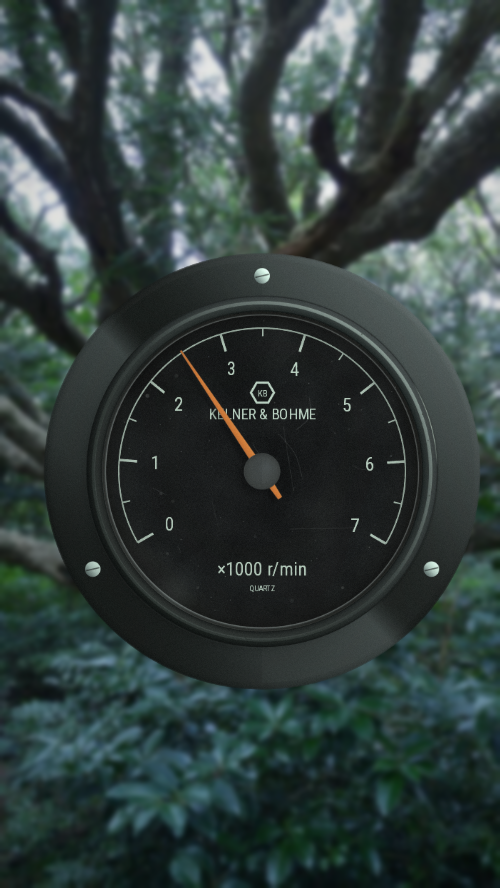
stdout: rpm 2500
